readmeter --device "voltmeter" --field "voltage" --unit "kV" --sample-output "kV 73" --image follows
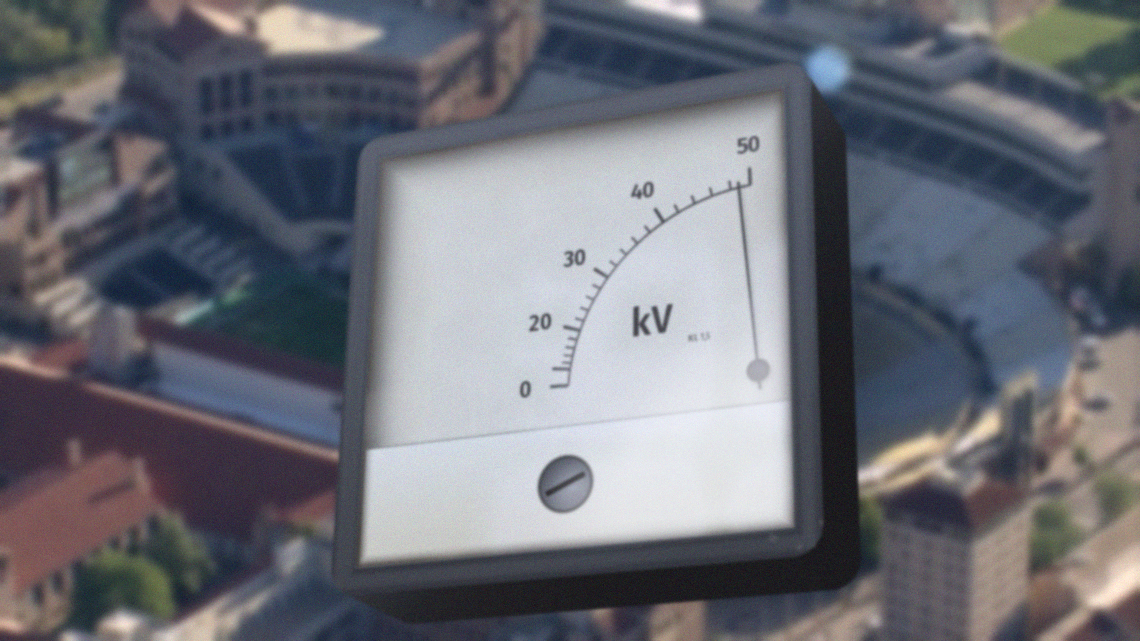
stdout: kV 49
